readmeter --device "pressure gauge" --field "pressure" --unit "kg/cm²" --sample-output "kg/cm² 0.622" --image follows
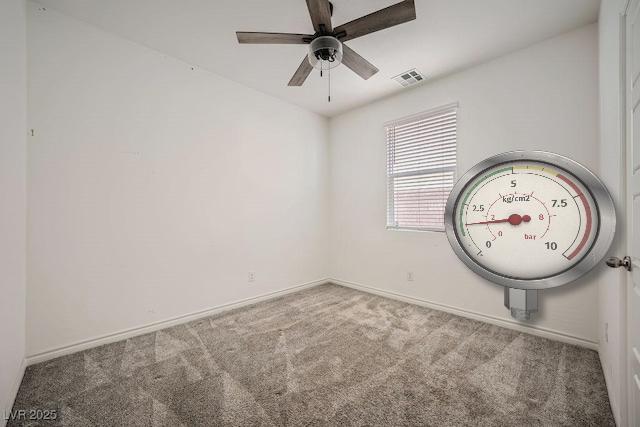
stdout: kg/cm² 1.5
